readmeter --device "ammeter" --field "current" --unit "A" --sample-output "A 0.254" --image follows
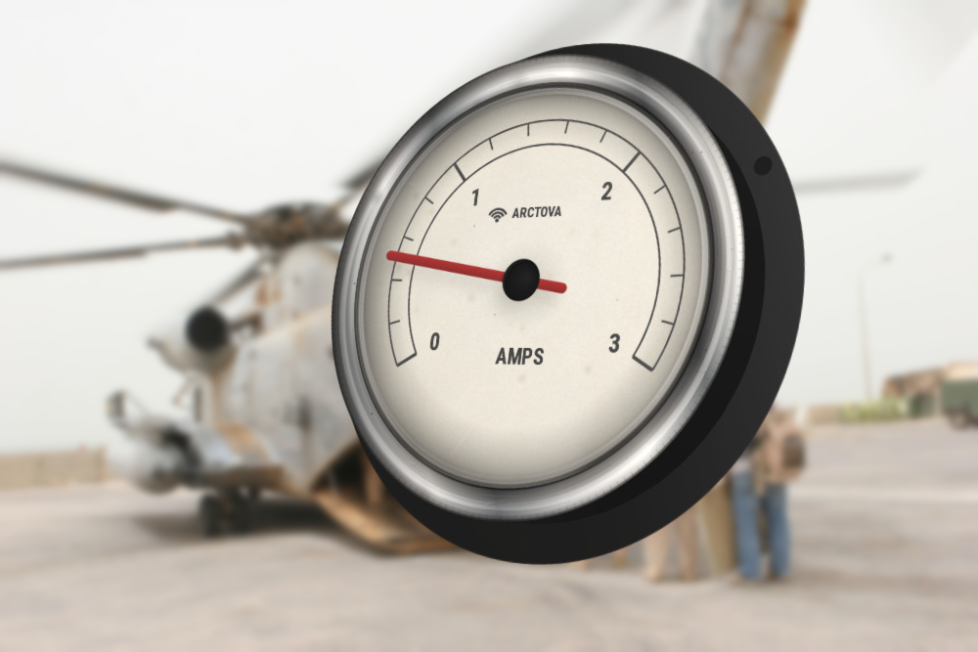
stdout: A 0.5
